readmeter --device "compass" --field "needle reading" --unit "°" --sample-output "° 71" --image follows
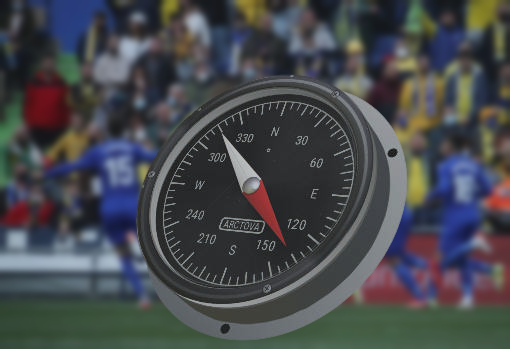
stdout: ° 135
